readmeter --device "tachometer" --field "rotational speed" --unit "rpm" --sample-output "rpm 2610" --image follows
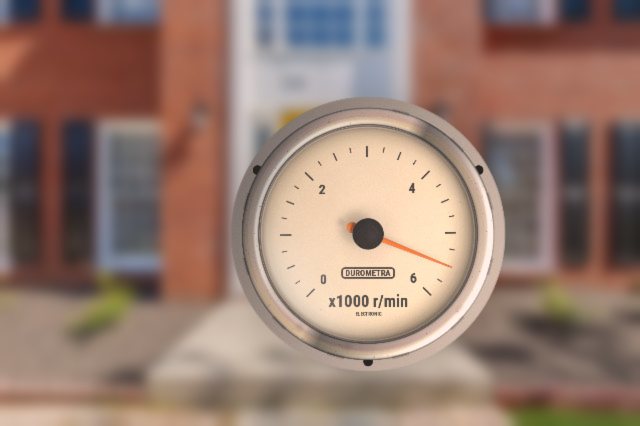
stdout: rpm 5500
